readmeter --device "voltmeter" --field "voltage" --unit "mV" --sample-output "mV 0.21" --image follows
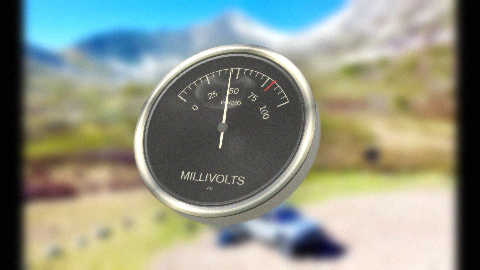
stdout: mV 45
